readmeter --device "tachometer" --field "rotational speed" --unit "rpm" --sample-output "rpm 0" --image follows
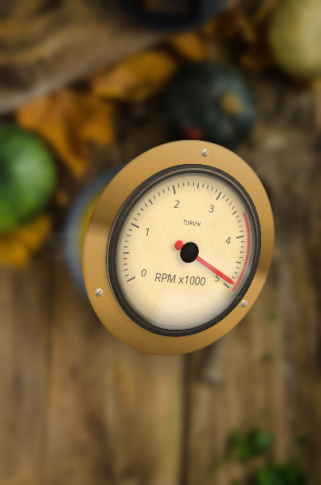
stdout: rpm 4900
